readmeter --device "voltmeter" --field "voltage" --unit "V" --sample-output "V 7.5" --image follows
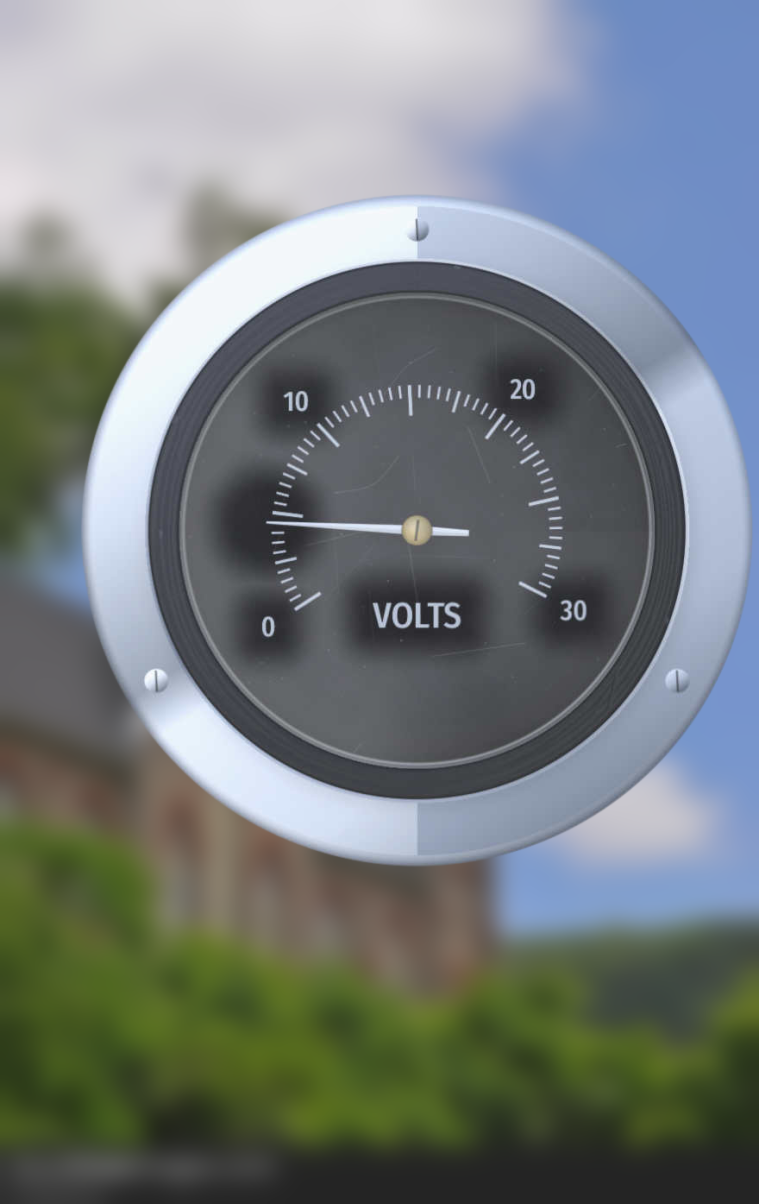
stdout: V 4.5
